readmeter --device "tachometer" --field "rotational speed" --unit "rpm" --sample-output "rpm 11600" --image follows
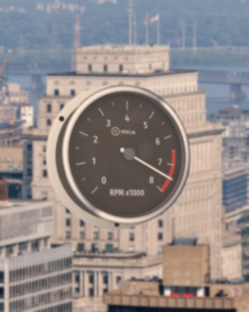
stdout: rpm 7500
